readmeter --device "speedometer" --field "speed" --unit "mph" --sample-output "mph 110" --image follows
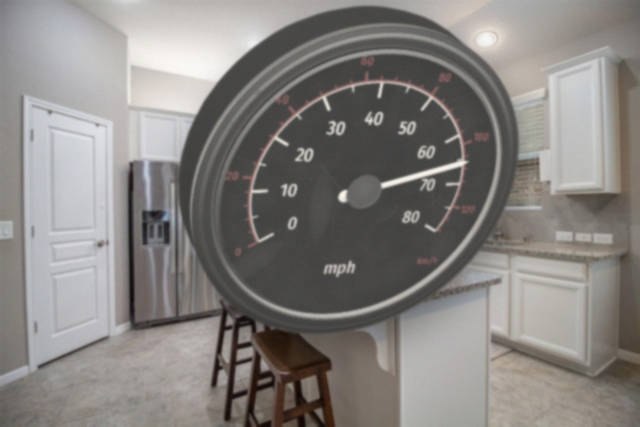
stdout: mph 65
